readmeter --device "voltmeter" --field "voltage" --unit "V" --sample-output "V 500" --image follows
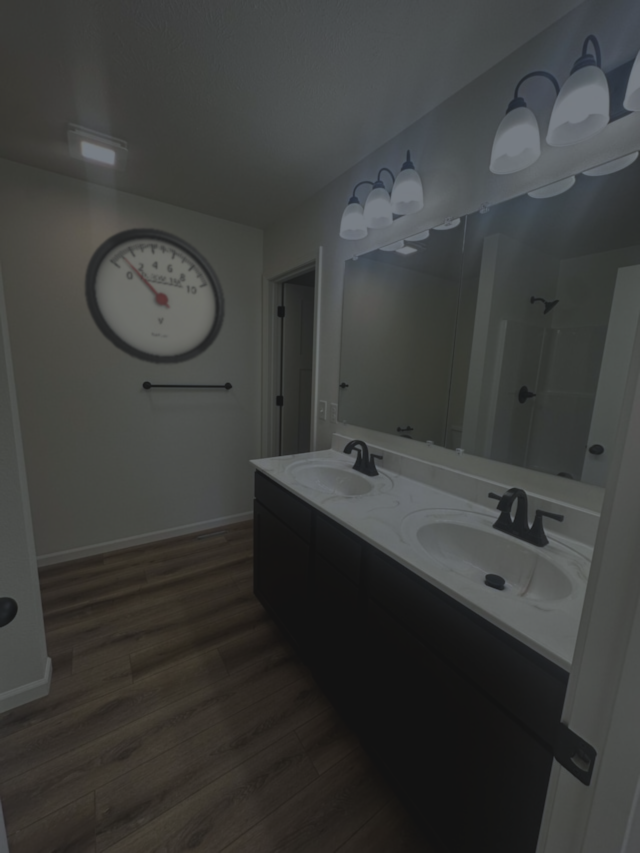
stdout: V 1
